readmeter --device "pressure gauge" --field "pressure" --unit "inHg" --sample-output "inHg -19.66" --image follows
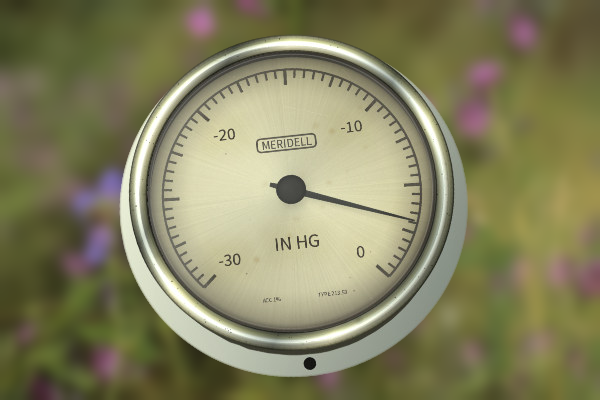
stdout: inHg -3
